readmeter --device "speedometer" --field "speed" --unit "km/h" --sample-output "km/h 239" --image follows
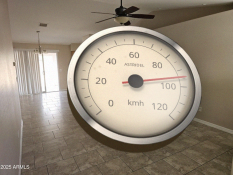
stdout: km/h 95
